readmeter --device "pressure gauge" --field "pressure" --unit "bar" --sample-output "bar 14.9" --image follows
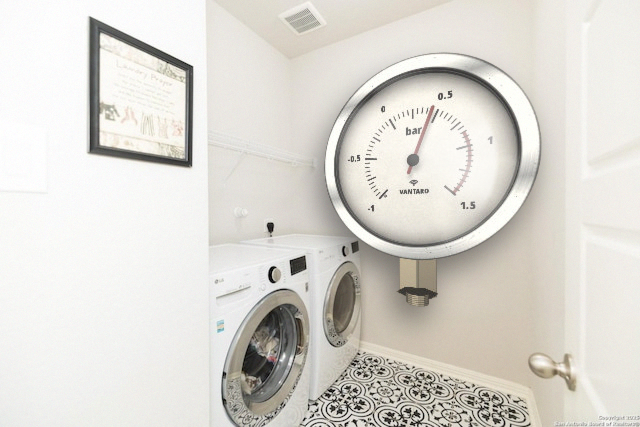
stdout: bar 0.45
